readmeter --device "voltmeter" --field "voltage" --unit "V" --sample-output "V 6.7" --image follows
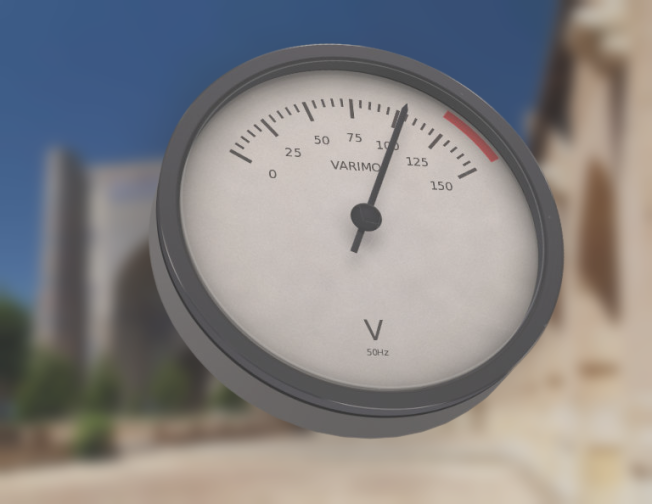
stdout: V 102.5
